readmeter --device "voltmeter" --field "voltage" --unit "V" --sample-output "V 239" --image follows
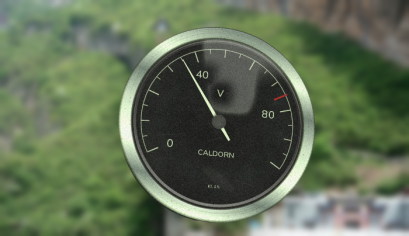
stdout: V 35
